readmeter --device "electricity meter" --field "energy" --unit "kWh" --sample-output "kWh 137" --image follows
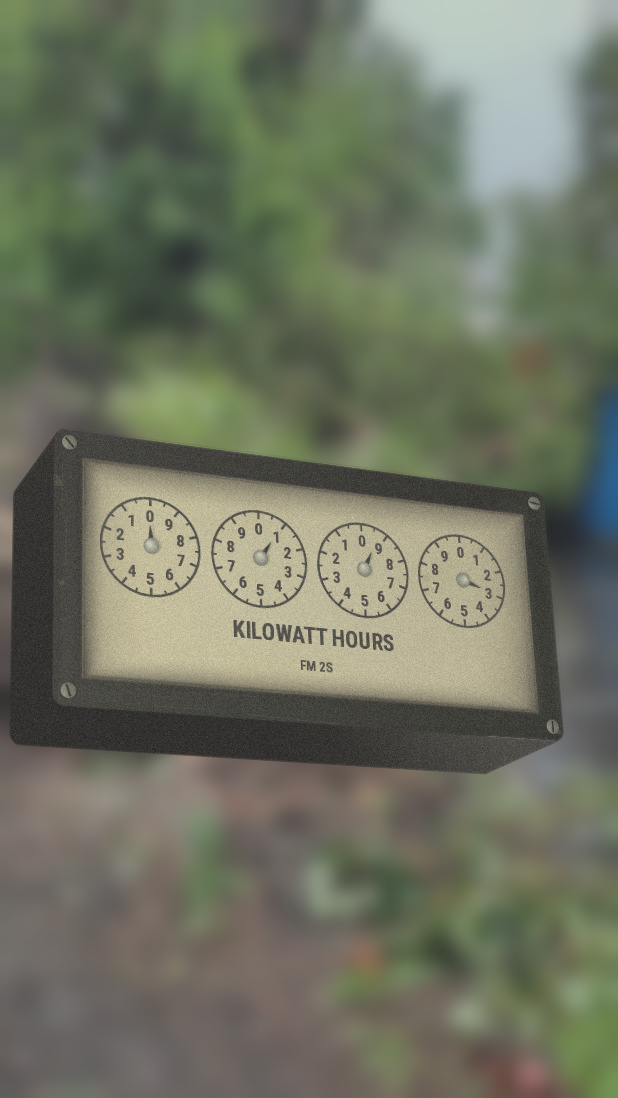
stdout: kWh 93
